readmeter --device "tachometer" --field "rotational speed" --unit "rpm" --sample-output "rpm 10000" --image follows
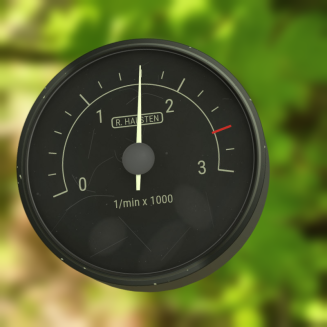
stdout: rpm 1600
